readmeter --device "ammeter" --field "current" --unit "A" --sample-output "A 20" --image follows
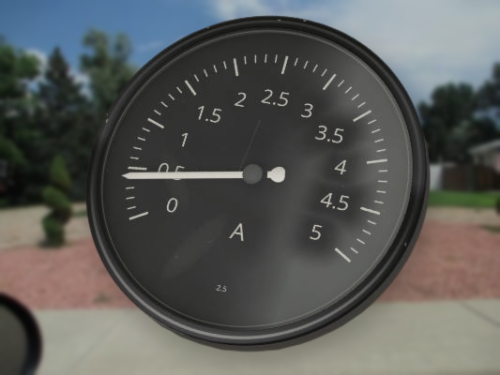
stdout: A 0.4
